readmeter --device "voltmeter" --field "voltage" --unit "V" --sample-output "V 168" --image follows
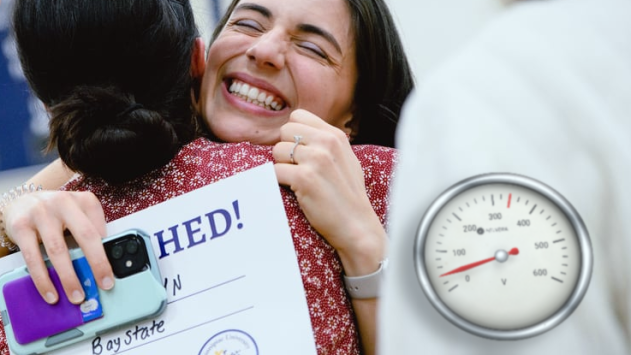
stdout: V 40
